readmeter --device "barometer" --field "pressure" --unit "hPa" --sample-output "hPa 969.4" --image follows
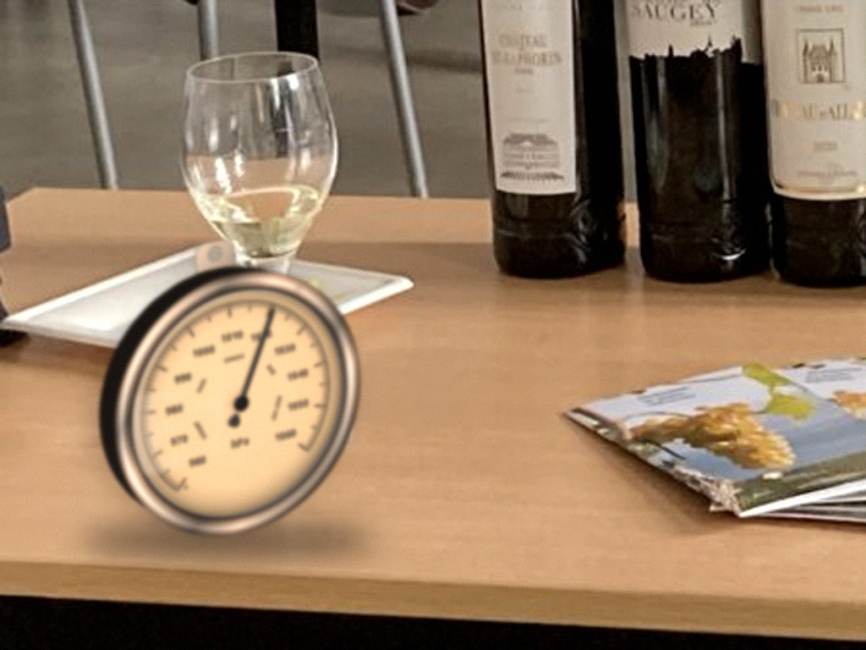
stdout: hPa 1020
